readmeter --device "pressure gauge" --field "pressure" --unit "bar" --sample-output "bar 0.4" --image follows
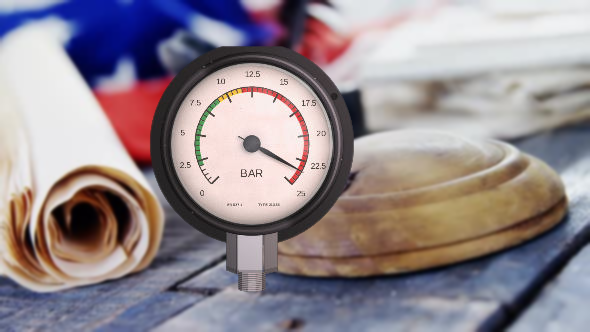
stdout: bar 23.5
